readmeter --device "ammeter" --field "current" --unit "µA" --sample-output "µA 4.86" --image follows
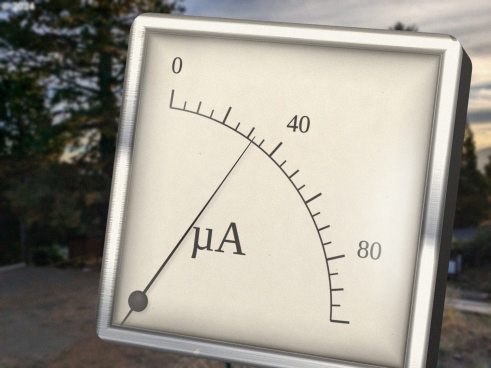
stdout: µA 32.5
